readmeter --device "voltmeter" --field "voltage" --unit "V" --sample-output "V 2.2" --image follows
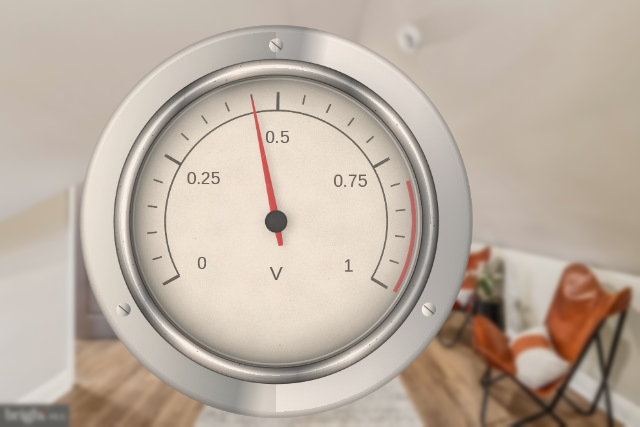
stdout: V 0.45
